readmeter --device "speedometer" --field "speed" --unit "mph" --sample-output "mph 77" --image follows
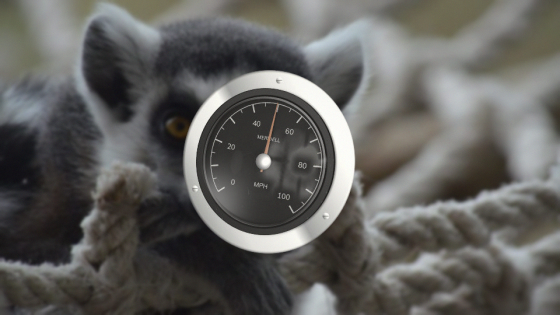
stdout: mph 50
